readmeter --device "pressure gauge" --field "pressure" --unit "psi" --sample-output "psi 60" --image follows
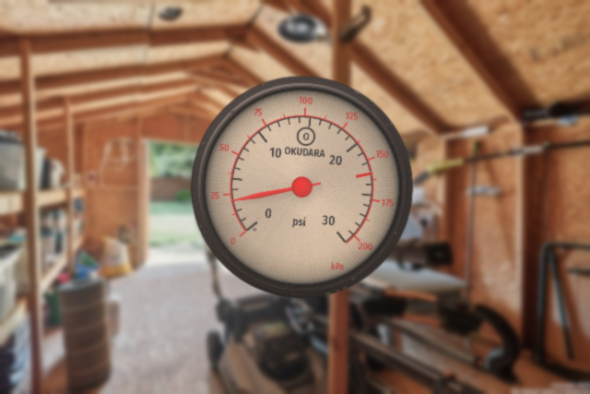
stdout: psi 3
